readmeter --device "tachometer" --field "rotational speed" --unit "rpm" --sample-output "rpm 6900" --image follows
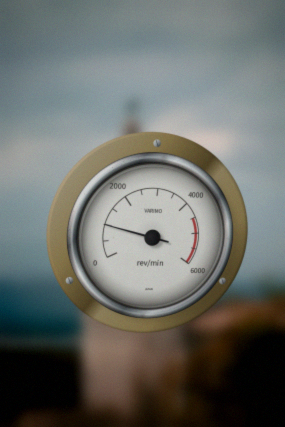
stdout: rpm 1000
